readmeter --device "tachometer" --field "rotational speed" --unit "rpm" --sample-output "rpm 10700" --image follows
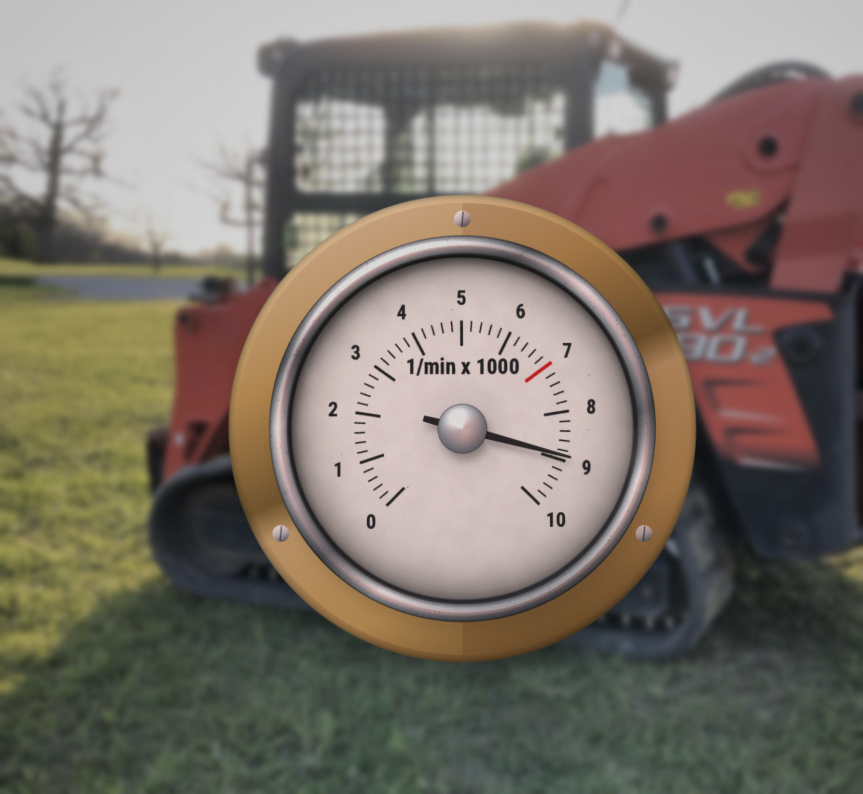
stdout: rpm 8900
